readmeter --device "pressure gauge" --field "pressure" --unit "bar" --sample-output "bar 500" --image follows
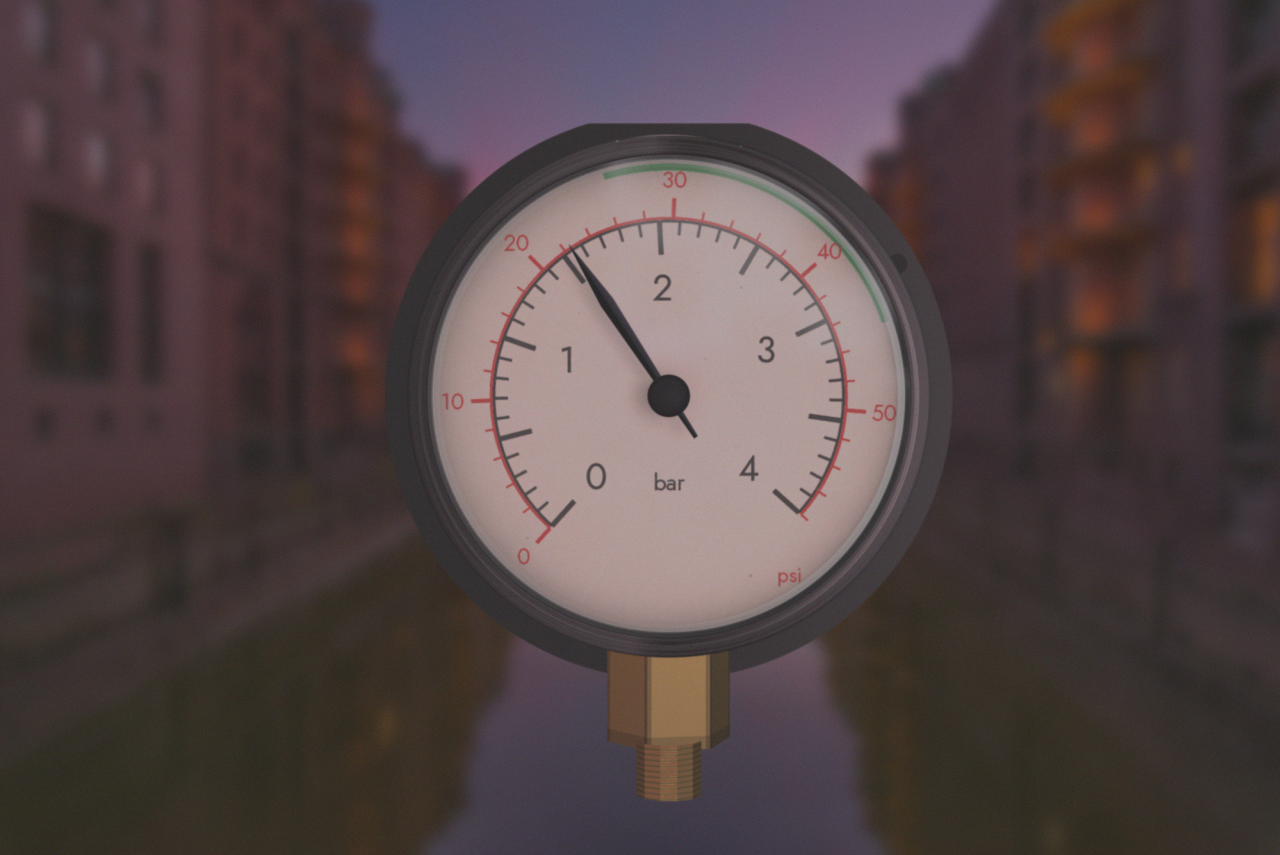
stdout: bar 1.55
